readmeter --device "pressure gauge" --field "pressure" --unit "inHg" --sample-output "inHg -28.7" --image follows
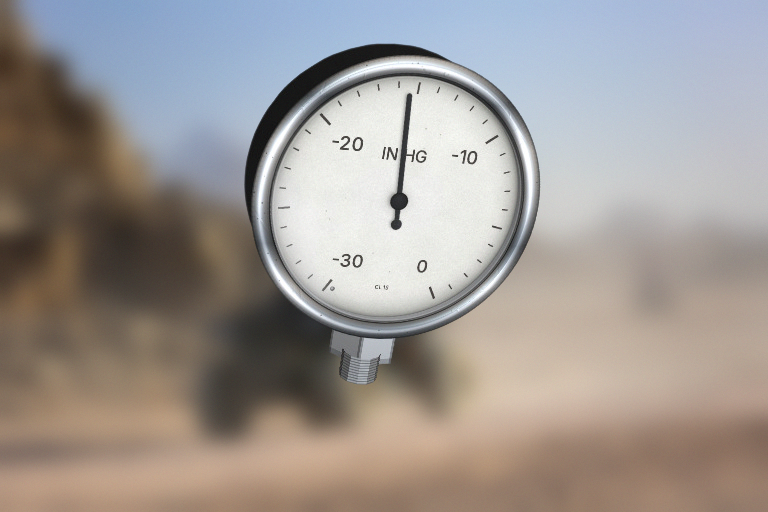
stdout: inHg -15.5
